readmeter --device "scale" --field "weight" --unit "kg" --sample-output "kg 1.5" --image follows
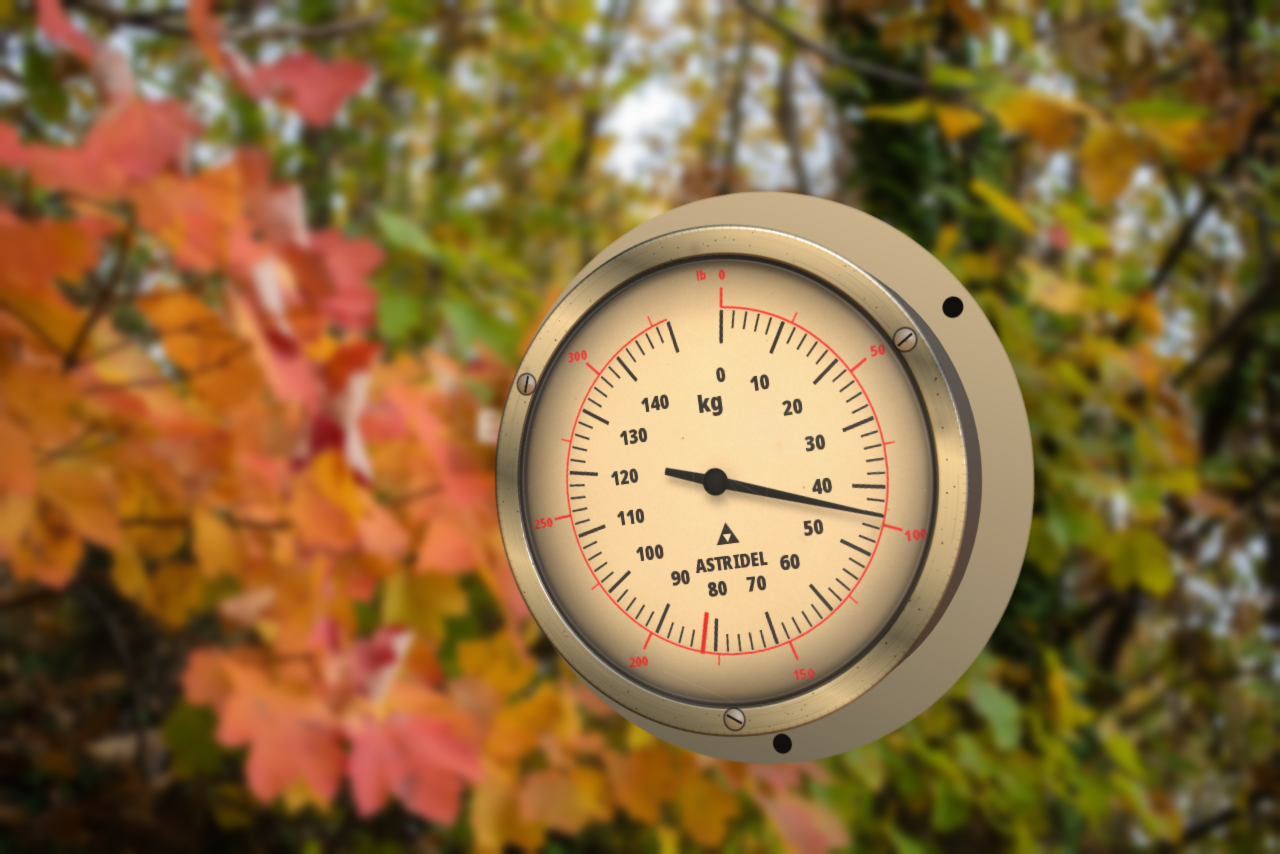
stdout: kg 44
